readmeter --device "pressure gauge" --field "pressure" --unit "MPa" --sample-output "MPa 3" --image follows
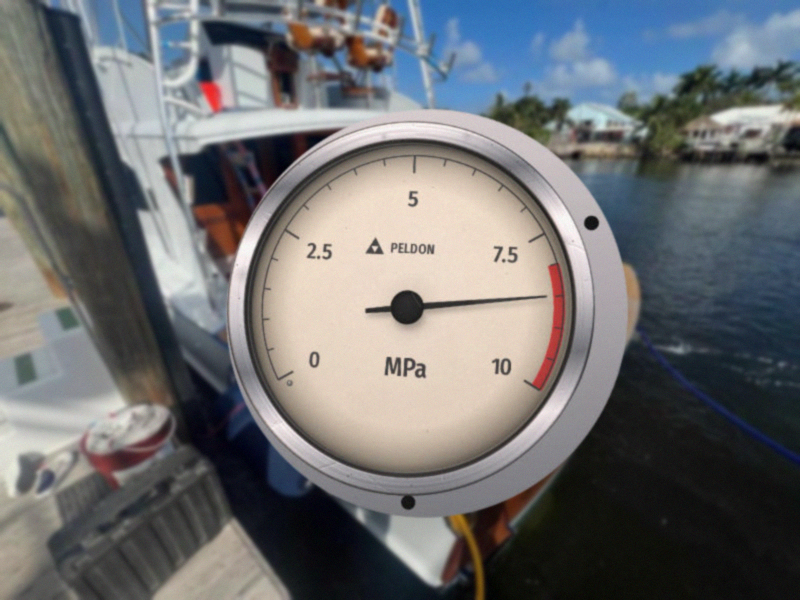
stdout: MPa 8.5
